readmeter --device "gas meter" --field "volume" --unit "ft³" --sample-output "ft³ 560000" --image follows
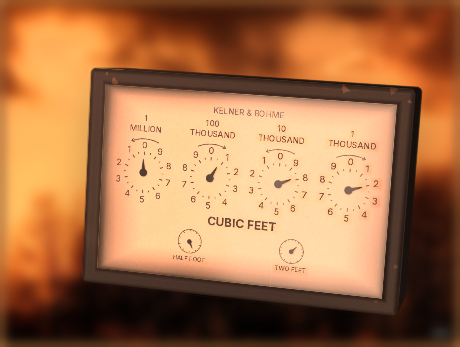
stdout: ft³ 8200
